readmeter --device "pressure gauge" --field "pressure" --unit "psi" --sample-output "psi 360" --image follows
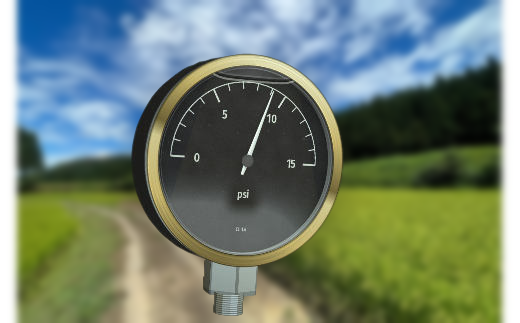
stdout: psi 9
